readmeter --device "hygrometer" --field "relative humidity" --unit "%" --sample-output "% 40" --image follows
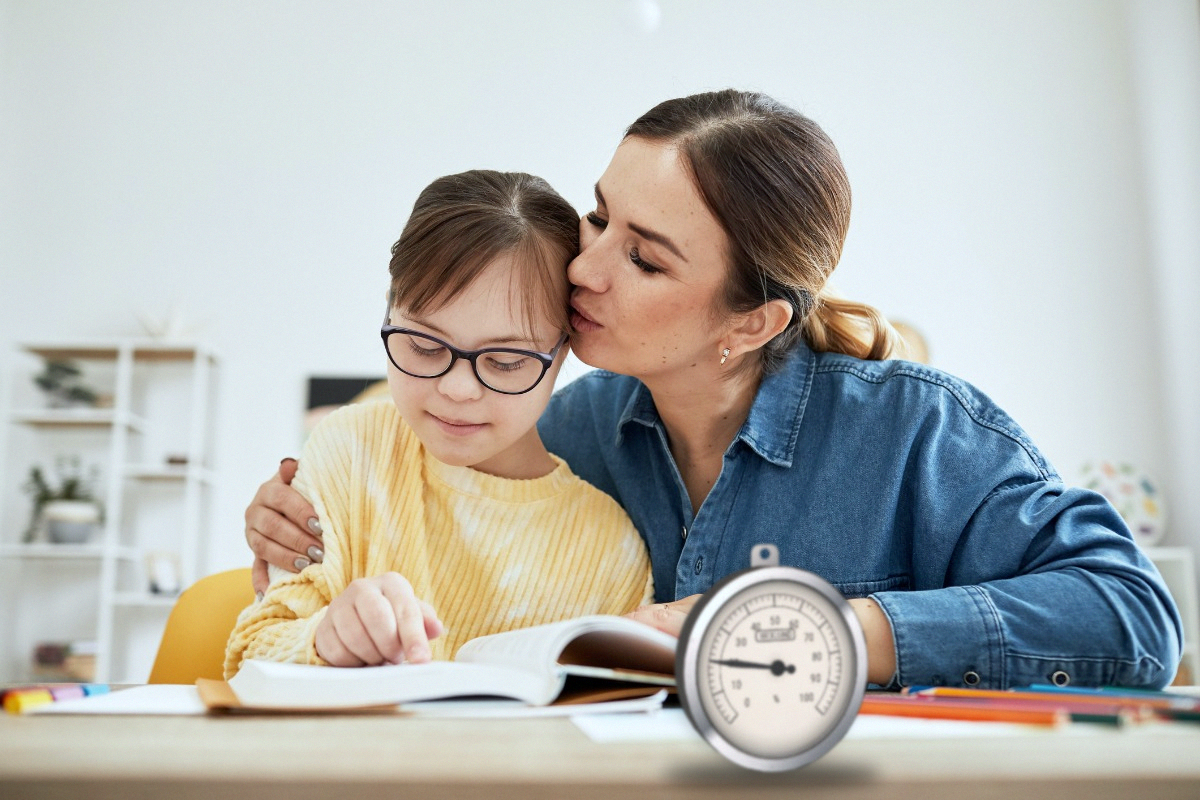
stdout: % 20
